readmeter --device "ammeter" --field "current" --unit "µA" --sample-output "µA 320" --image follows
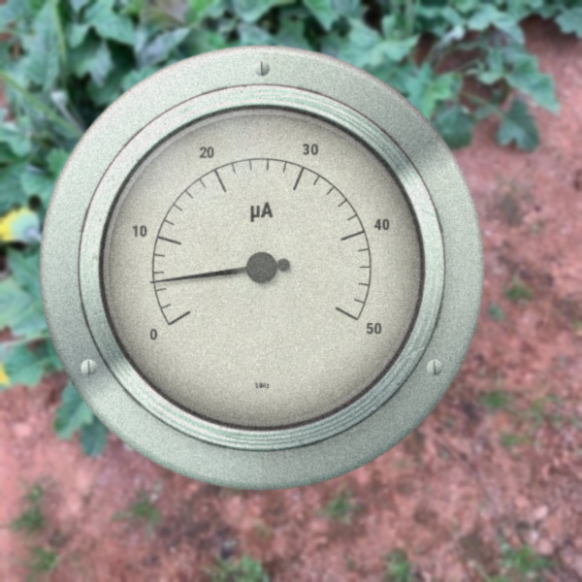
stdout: µA 5
